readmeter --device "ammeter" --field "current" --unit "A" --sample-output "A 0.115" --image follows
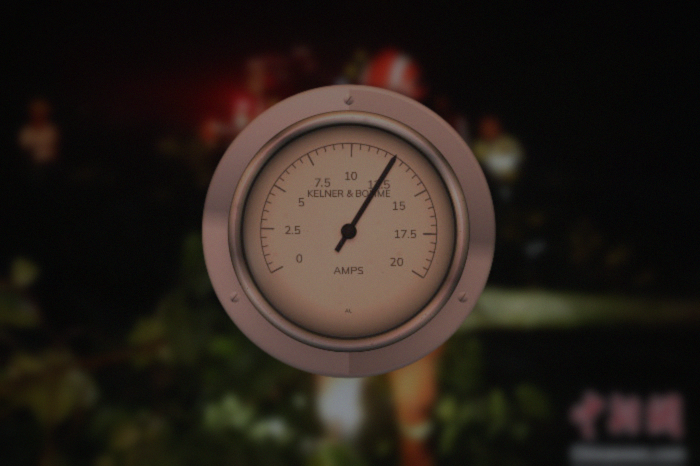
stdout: A 12.5
